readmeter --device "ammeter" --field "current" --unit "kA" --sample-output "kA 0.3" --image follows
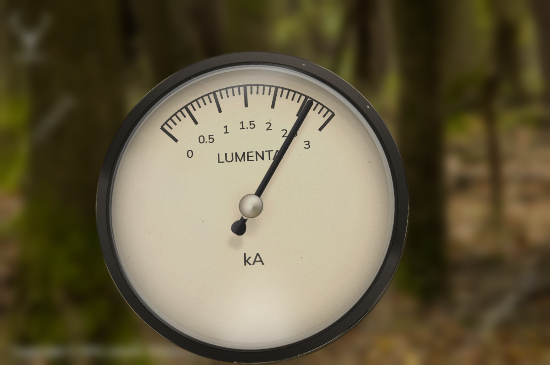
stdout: kA 2.6
